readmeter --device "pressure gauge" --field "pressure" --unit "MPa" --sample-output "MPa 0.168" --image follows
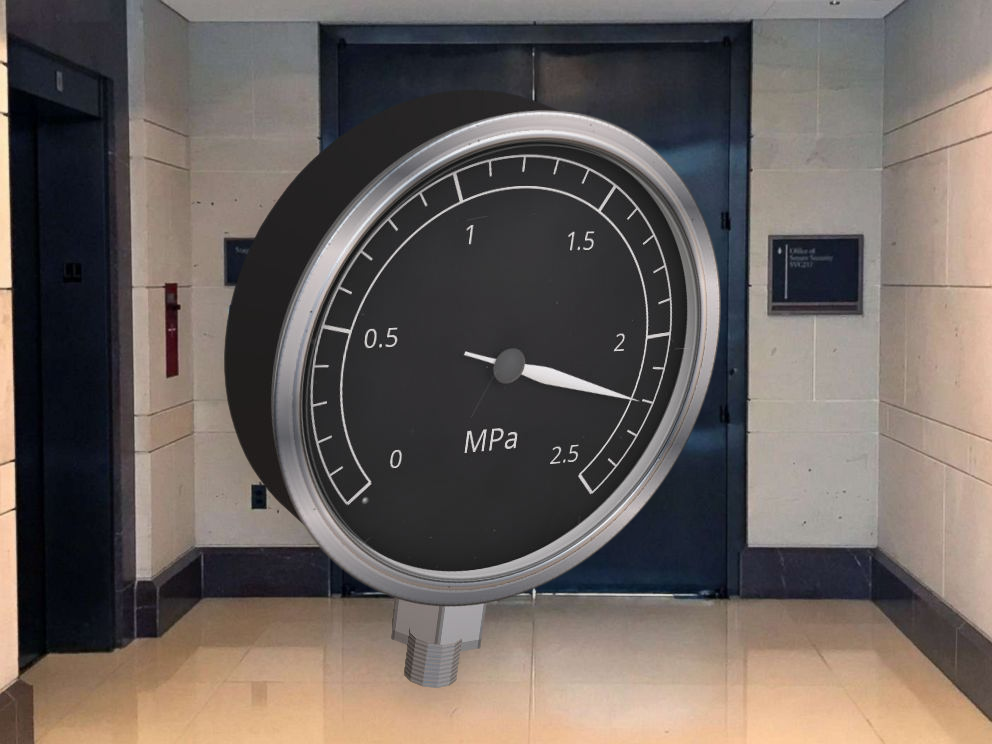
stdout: MPa 2.2
